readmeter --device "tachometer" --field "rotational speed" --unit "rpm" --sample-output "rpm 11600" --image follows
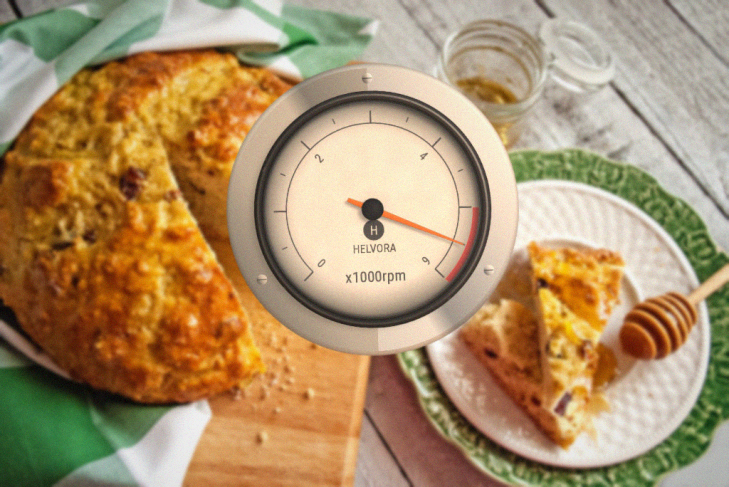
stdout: rpm 5500
